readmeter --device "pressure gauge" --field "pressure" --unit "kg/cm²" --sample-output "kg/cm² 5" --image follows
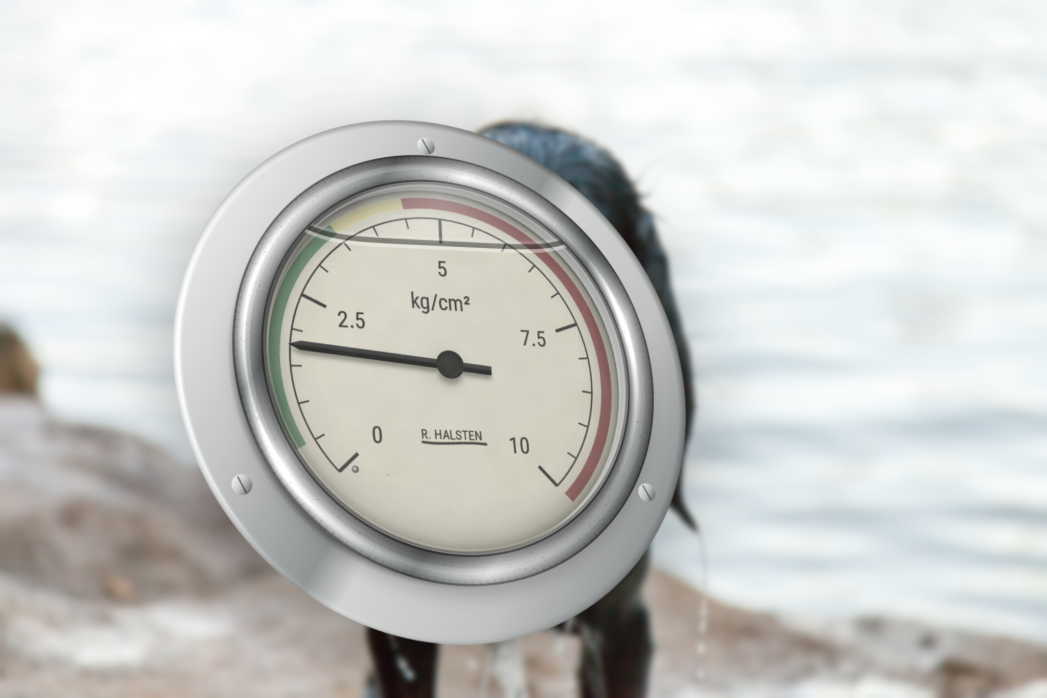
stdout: kg/cm² 1.75
